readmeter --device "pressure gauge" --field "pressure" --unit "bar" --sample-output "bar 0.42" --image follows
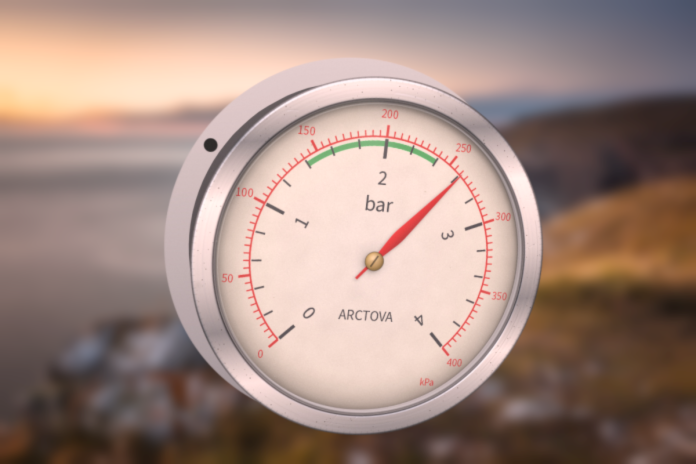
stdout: bar 2.6
